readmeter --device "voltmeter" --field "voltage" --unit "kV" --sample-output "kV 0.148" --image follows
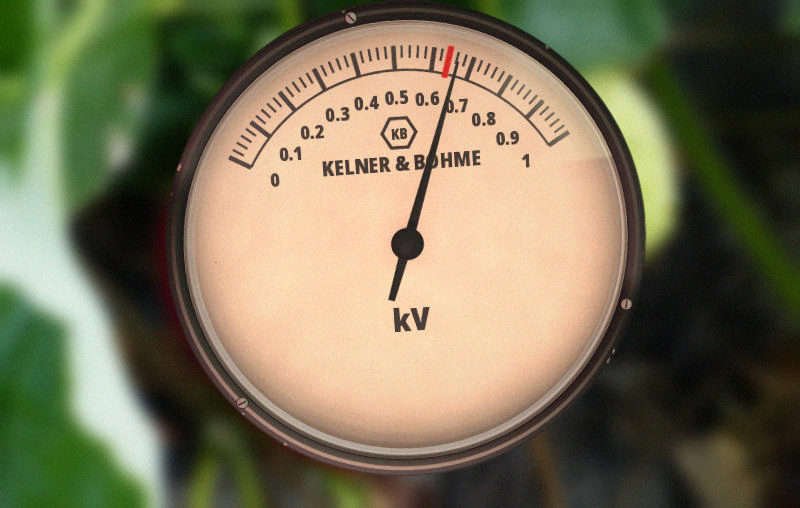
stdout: kV 0.66
